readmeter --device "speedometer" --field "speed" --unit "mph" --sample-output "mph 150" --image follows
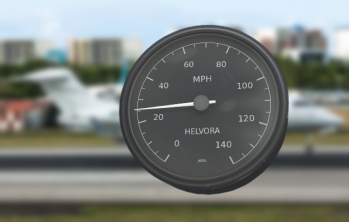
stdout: mph 25
